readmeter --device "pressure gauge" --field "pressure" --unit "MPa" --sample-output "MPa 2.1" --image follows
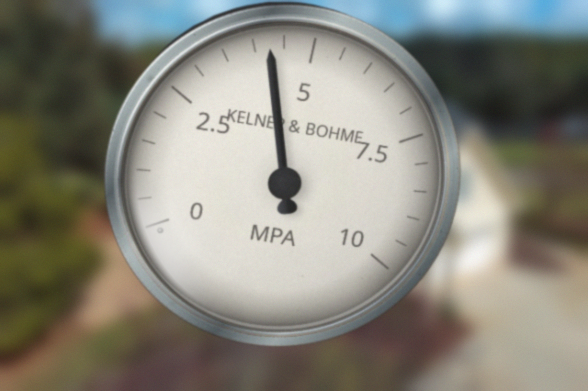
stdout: MPa 4.25
